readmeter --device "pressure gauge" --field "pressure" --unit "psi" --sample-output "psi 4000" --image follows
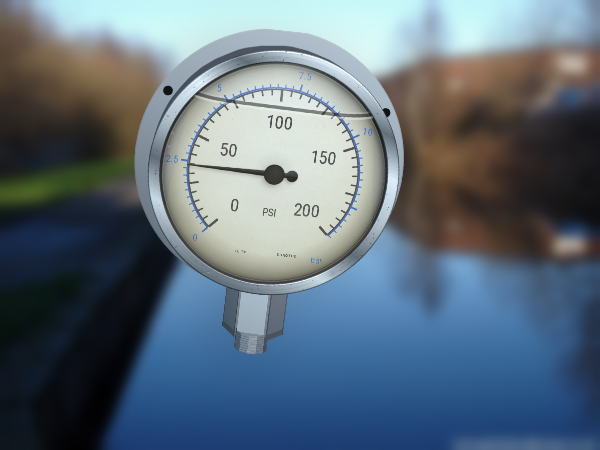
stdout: psi 35
